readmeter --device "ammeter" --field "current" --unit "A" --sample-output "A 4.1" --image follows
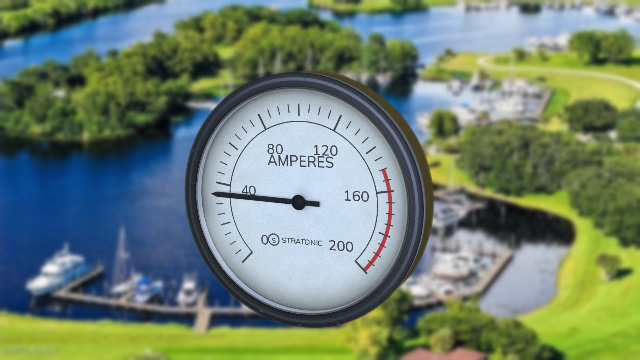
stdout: A 35
